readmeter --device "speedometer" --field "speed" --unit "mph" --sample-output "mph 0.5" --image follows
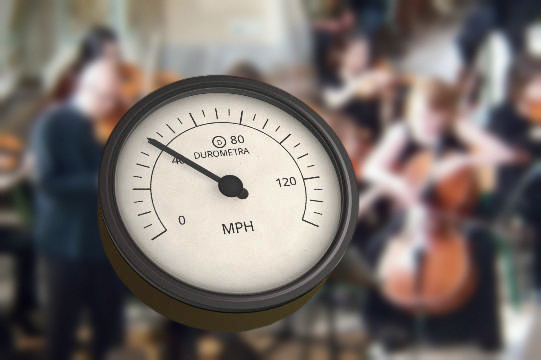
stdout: mph 40
